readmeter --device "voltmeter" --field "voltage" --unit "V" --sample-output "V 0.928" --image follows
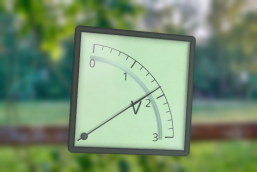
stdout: V 1.8
